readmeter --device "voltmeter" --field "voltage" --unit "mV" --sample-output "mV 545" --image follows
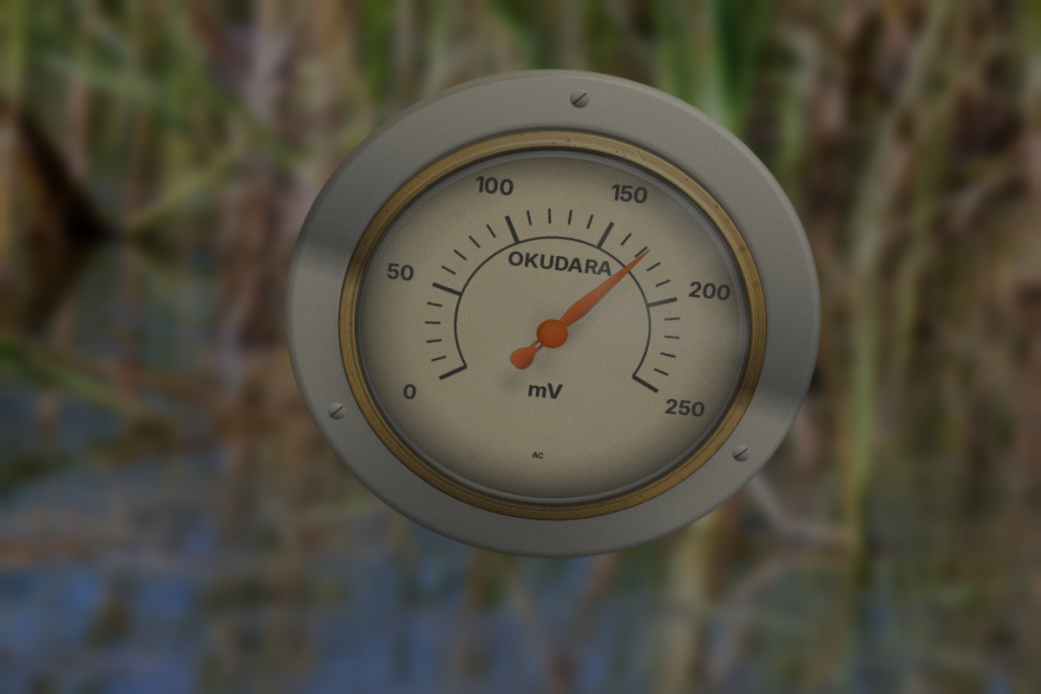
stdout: mV 170
